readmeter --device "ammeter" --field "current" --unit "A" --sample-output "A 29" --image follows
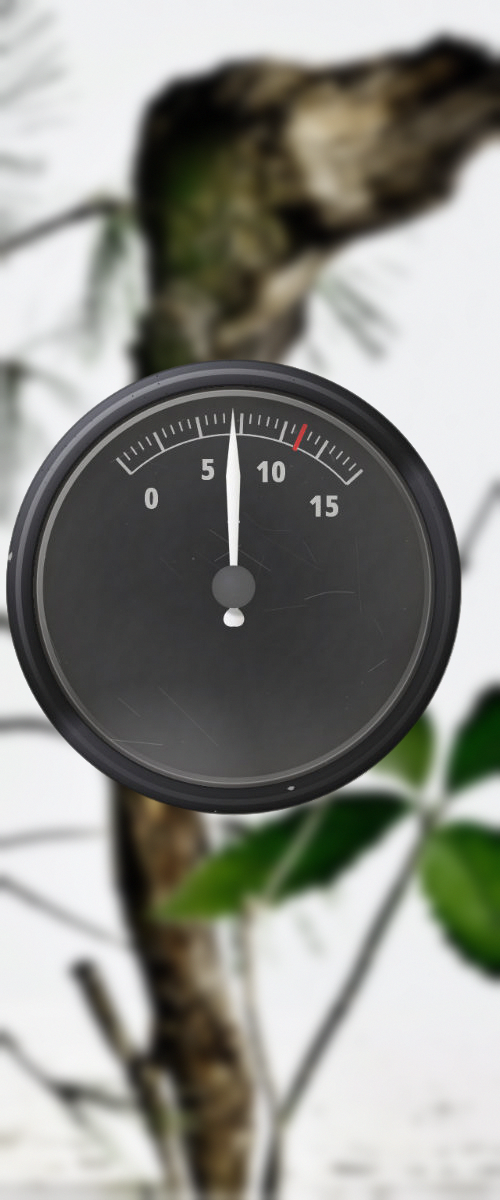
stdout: A 7
